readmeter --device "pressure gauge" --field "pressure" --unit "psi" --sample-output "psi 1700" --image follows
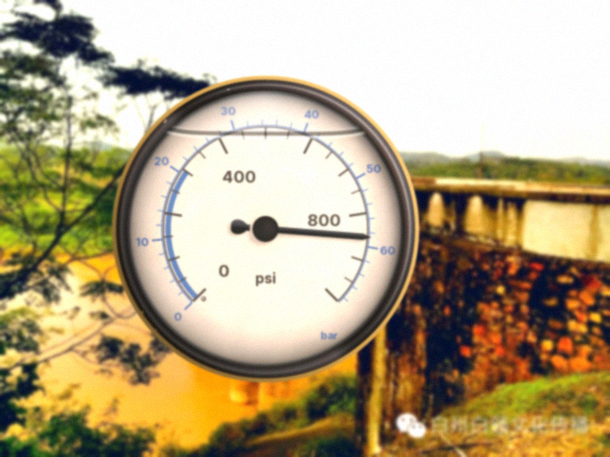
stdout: psi 850
